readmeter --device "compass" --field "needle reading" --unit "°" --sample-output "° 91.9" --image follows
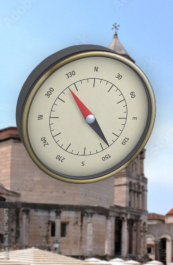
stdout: ° 320
